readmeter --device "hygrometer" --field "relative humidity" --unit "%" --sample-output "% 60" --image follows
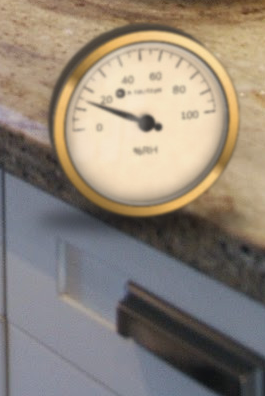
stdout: % 15
